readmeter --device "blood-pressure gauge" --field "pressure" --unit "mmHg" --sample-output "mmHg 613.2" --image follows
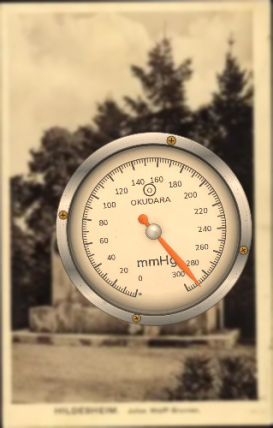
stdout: mmHg 290
